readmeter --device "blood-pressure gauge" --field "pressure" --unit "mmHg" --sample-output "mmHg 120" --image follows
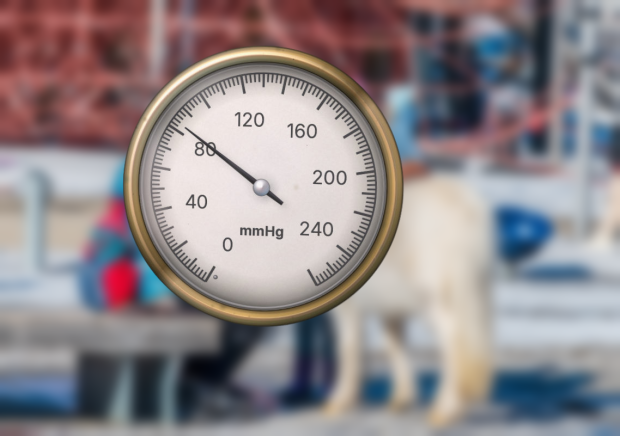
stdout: mmHg 84
